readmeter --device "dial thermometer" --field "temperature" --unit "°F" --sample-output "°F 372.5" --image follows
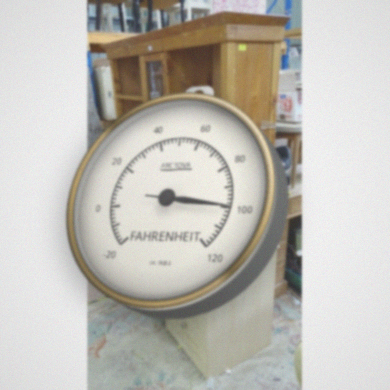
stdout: °F 100
